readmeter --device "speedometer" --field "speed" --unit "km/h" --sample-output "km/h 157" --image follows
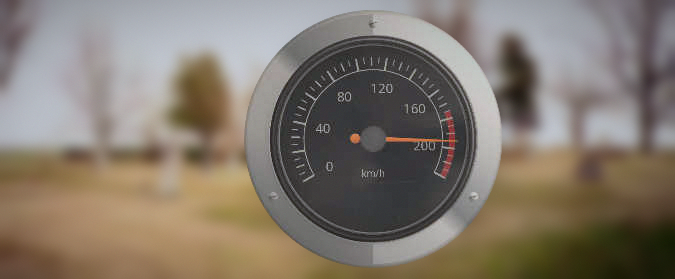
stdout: km/h 195
